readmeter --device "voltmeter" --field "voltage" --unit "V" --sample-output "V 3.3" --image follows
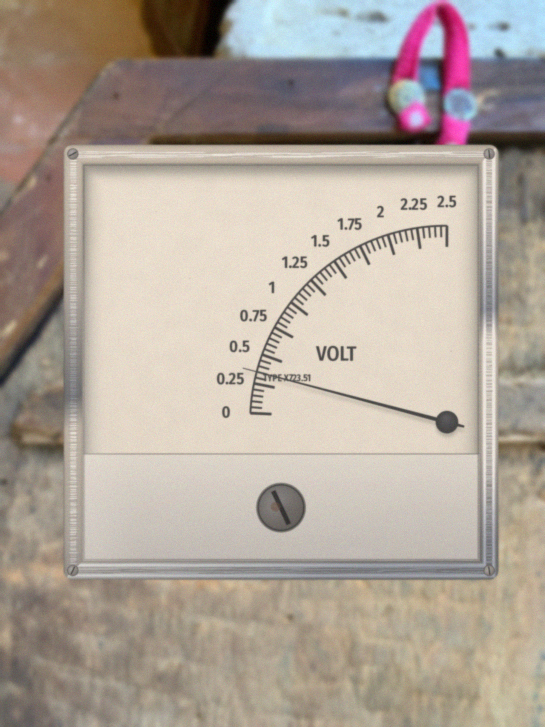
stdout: V 0.35
